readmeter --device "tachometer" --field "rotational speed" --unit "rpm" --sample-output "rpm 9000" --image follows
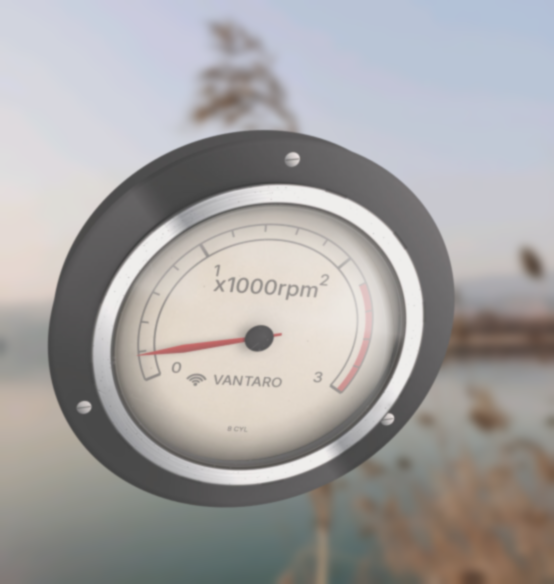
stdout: rpm 200
